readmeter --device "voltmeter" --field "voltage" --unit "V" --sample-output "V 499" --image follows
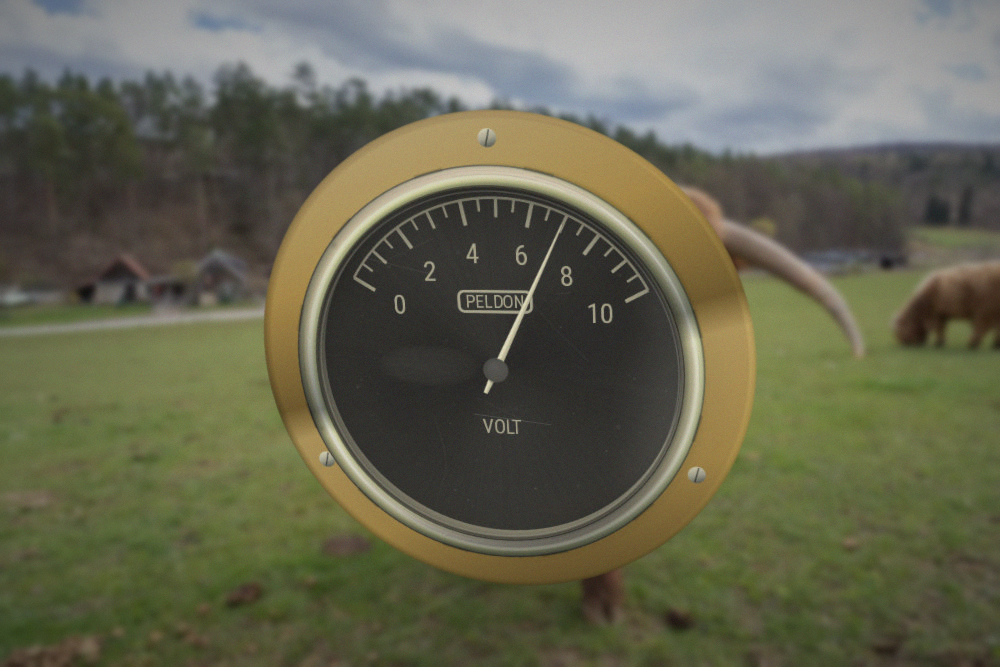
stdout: V 7
